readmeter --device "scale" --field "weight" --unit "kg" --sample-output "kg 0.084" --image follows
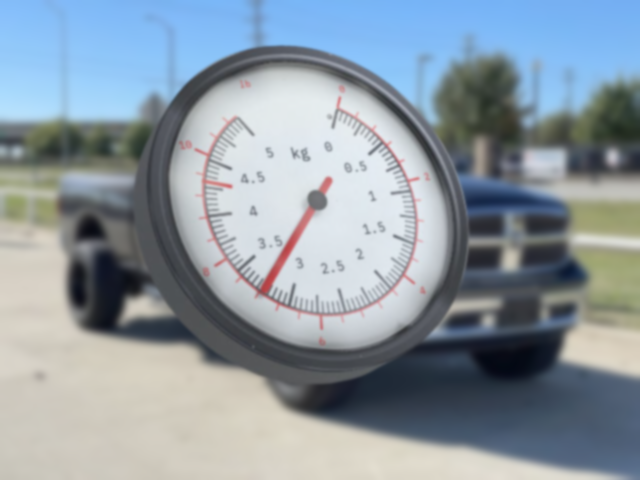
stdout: kg 3.25
